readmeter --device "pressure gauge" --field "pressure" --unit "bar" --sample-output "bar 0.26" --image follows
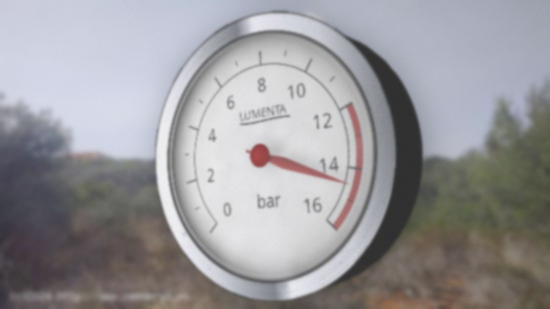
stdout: bar 14.5
